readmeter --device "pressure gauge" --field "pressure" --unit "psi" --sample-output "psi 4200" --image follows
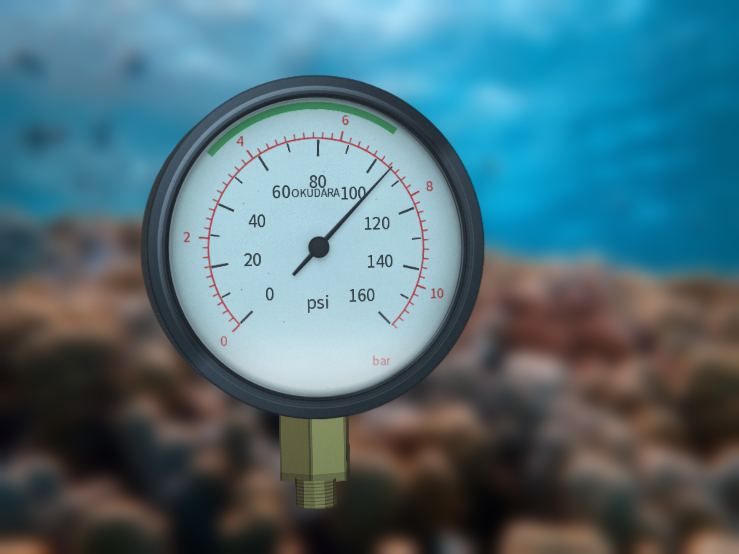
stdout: psi 105
